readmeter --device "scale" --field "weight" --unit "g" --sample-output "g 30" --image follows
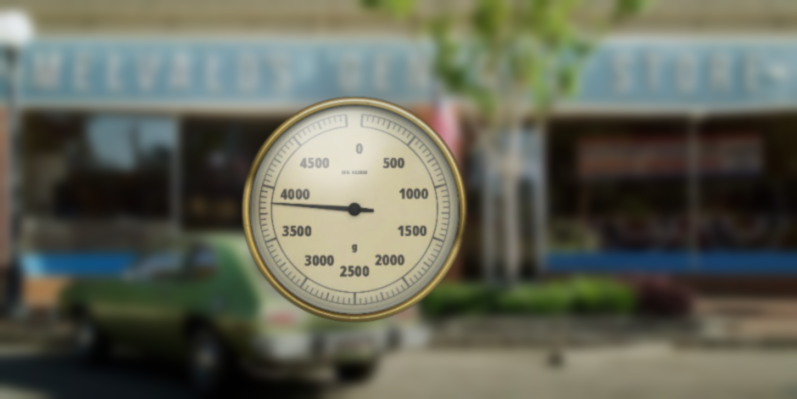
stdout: g 3850
